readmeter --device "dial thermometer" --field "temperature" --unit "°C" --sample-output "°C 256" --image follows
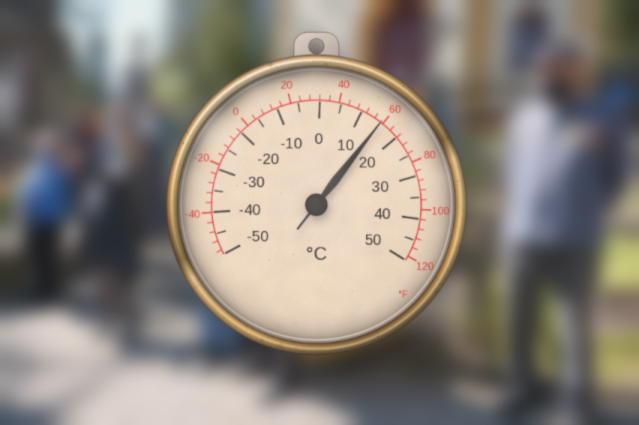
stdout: °C 15
